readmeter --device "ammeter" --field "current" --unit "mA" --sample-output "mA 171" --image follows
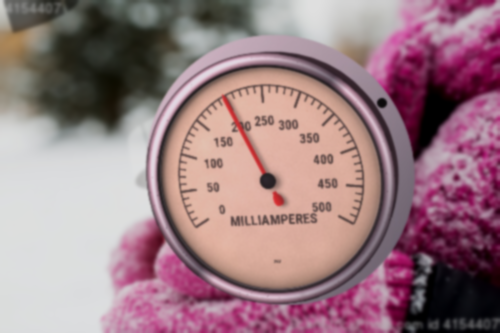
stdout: mA 200
